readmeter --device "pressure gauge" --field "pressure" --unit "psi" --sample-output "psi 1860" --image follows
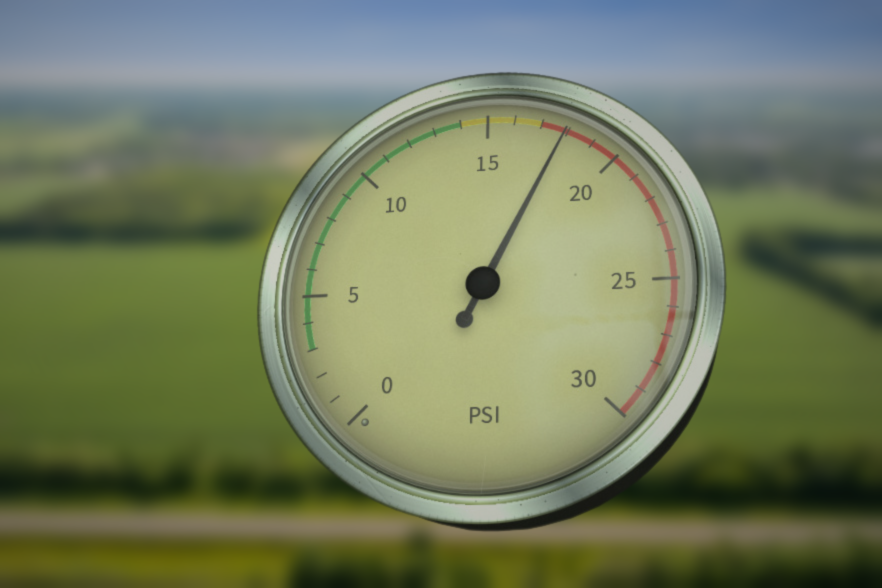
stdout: psi 18
